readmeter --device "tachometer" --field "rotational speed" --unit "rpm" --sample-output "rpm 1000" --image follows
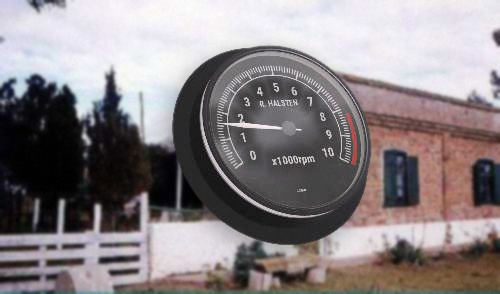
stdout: rpm 1500
